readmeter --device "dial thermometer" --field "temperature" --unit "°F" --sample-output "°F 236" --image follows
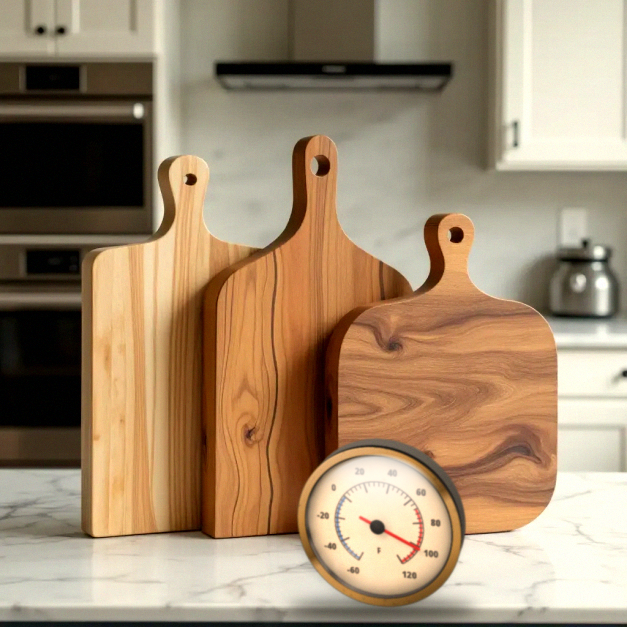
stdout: °F 100
